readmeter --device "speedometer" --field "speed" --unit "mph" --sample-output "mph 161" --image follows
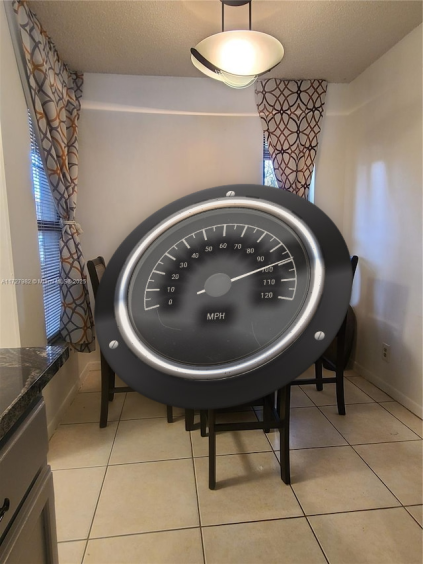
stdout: mph 100
